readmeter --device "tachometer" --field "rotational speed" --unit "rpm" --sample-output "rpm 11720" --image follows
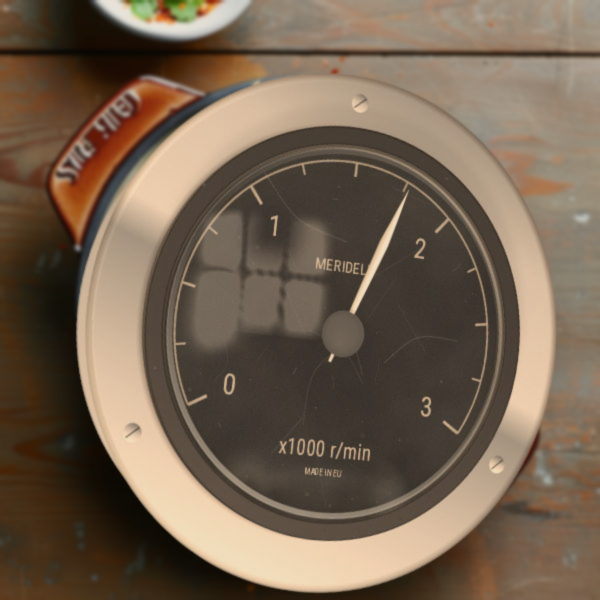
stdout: rpm 1750
